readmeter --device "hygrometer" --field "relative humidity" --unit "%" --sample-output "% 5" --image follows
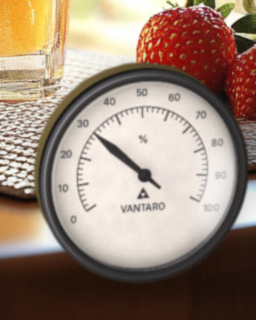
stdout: % 30
